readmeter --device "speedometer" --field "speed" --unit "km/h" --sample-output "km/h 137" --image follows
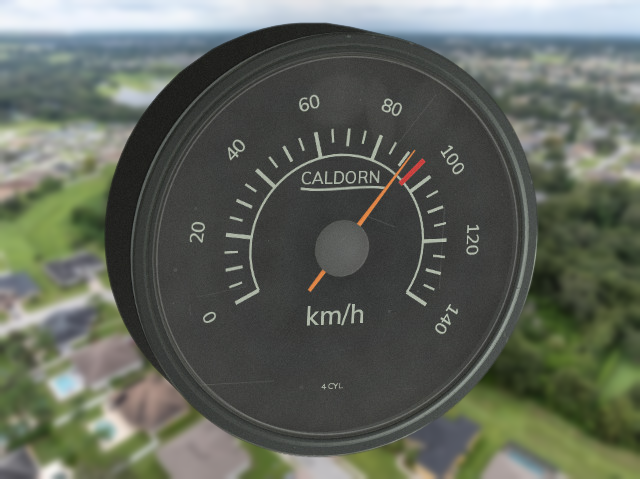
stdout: km/h 90
